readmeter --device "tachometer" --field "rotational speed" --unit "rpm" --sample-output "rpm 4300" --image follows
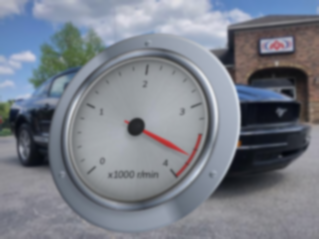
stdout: rpm 3700
